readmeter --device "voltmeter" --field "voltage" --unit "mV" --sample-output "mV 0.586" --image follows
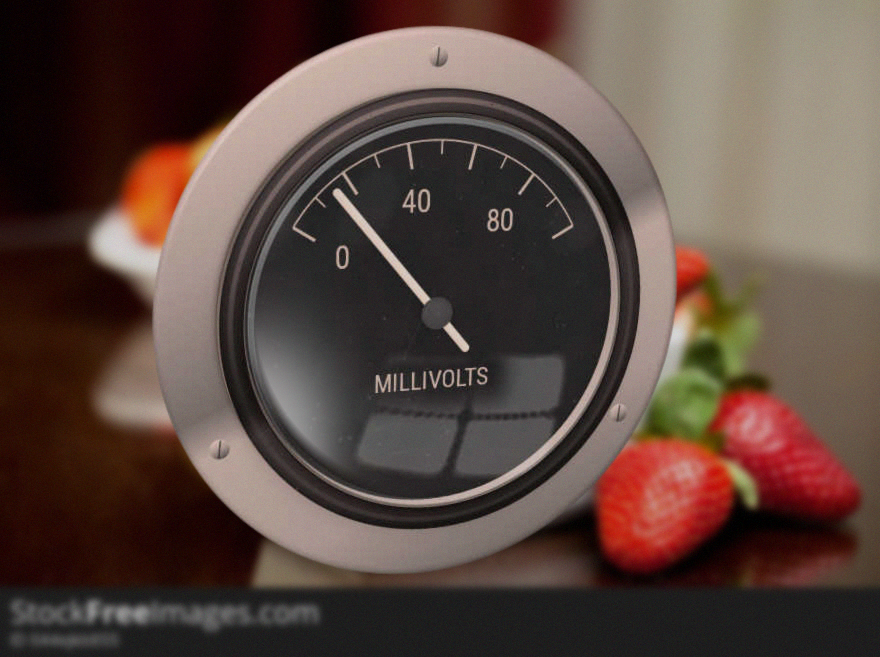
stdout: mV 15
